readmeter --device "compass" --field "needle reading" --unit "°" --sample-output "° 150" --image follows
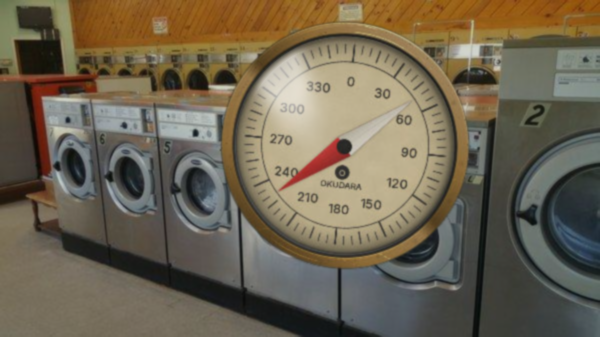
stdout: ° 230
